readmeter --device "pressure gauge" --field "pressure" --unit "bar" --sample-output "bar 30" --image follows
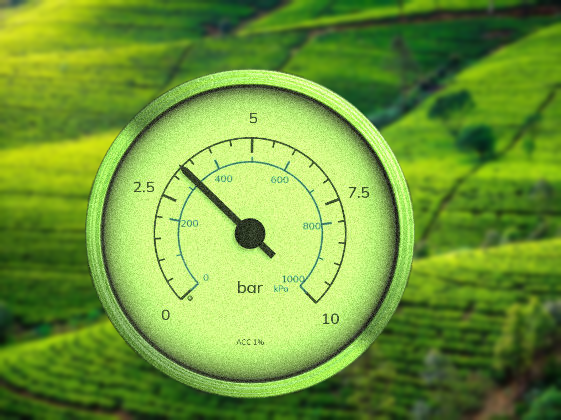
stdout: bar 3.25
